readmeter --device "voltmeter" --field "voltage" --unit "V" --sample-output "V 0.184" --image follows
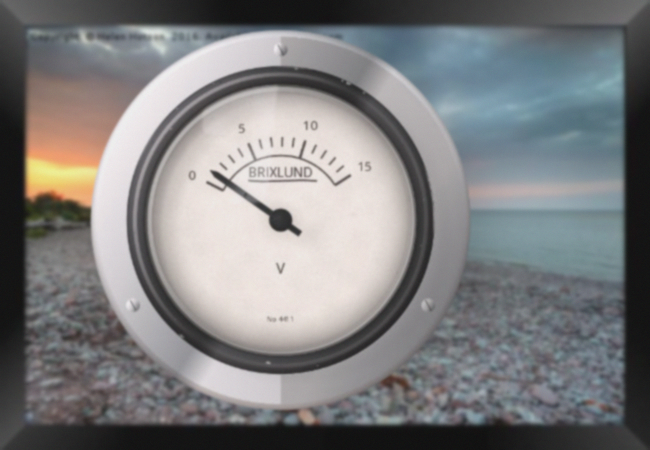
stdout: V 1
